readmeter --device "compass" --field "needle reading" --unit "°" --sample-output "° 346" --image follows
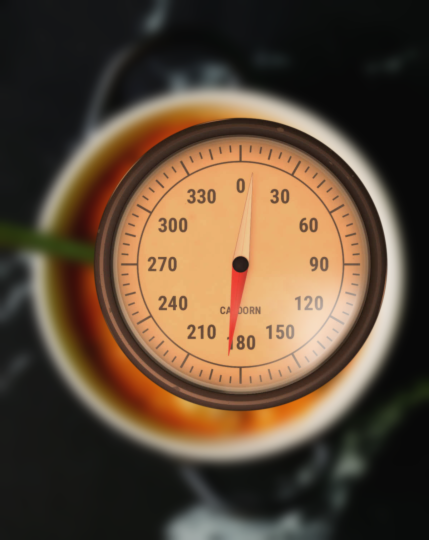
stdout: ° 187.5
